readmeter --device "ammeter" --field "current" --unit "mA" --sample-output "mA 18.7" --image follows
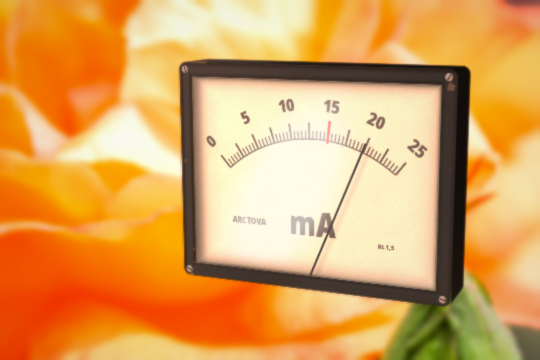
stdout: mA 20
